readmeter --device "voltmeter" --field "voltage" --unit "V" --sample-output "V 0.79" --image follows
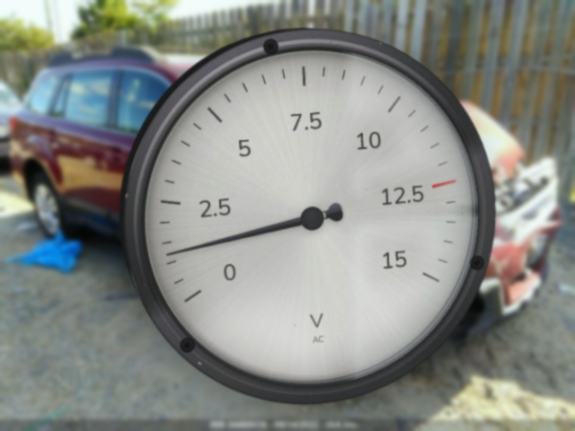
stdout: V 1.25
